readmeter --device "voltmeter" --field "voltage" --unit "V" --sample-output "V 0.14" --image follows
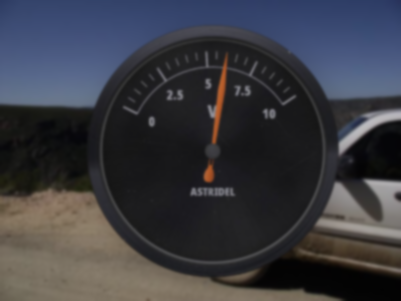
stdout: V 6
